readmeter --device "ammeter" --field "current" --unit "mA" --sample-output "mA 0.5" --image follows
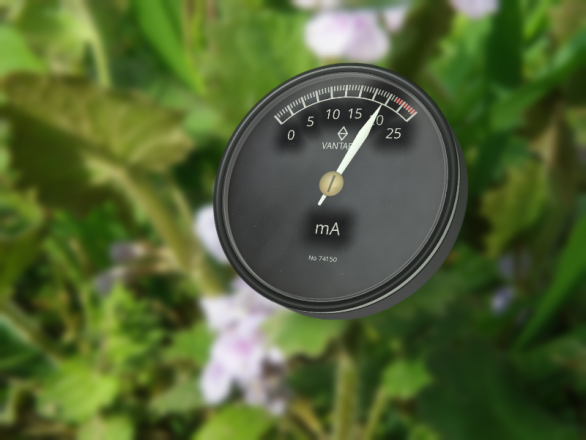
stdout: mA 20
